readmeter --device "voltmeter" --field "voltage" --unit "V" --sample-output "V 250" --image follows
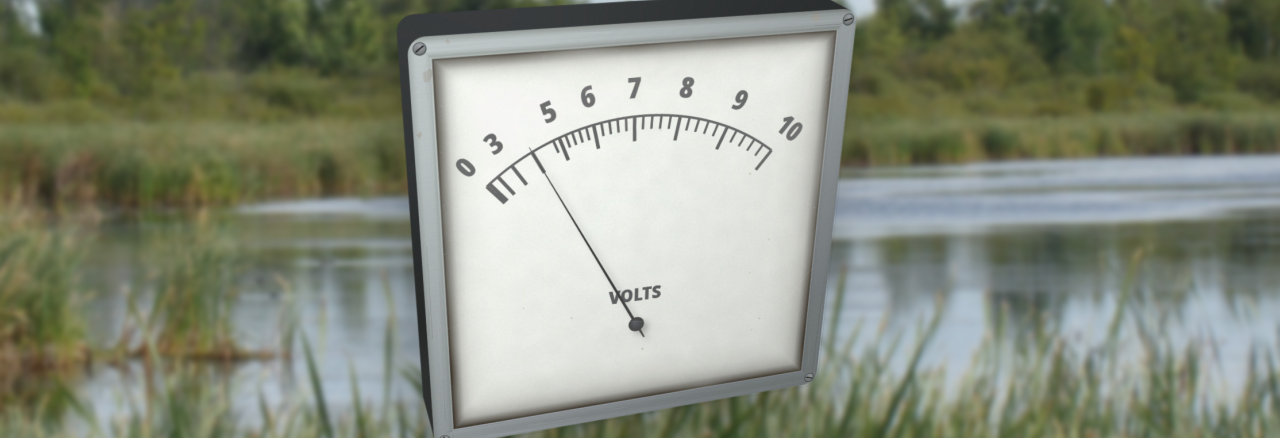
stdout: V 4
